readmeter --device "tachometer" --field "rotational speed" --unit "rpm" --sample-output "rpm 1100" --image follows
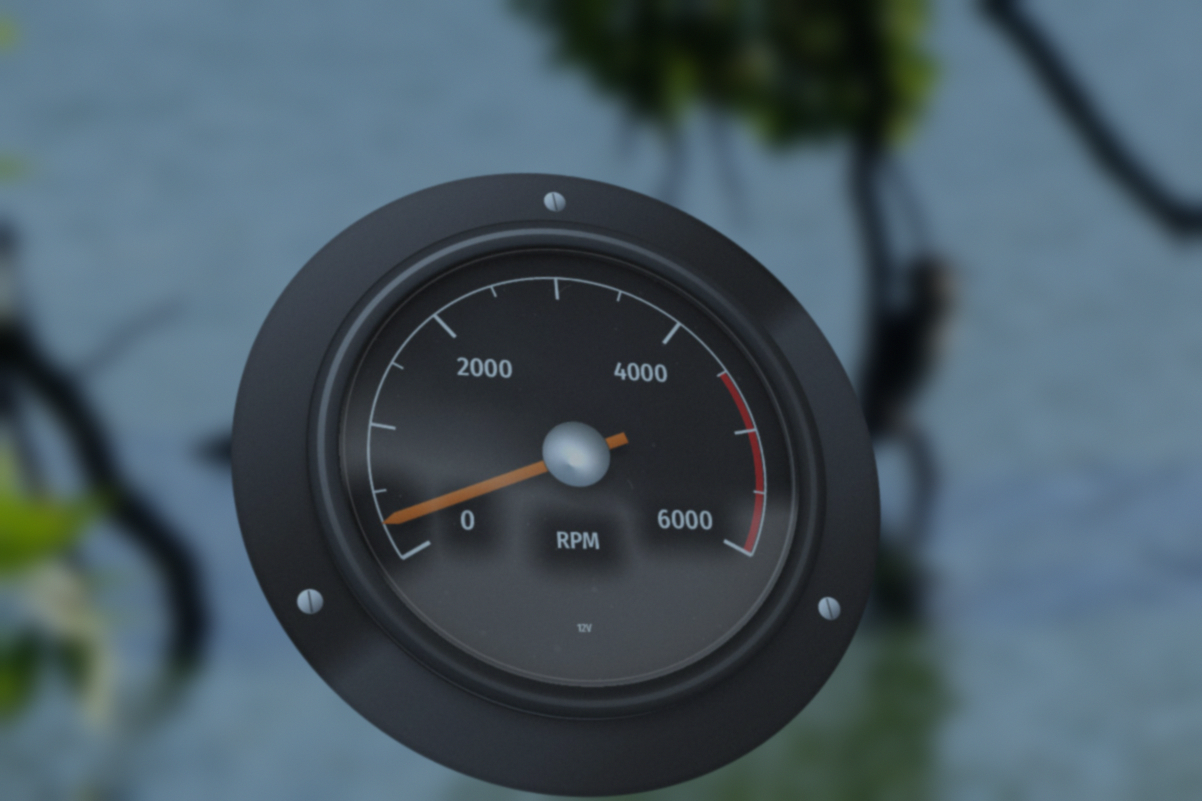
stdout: rpm 250
